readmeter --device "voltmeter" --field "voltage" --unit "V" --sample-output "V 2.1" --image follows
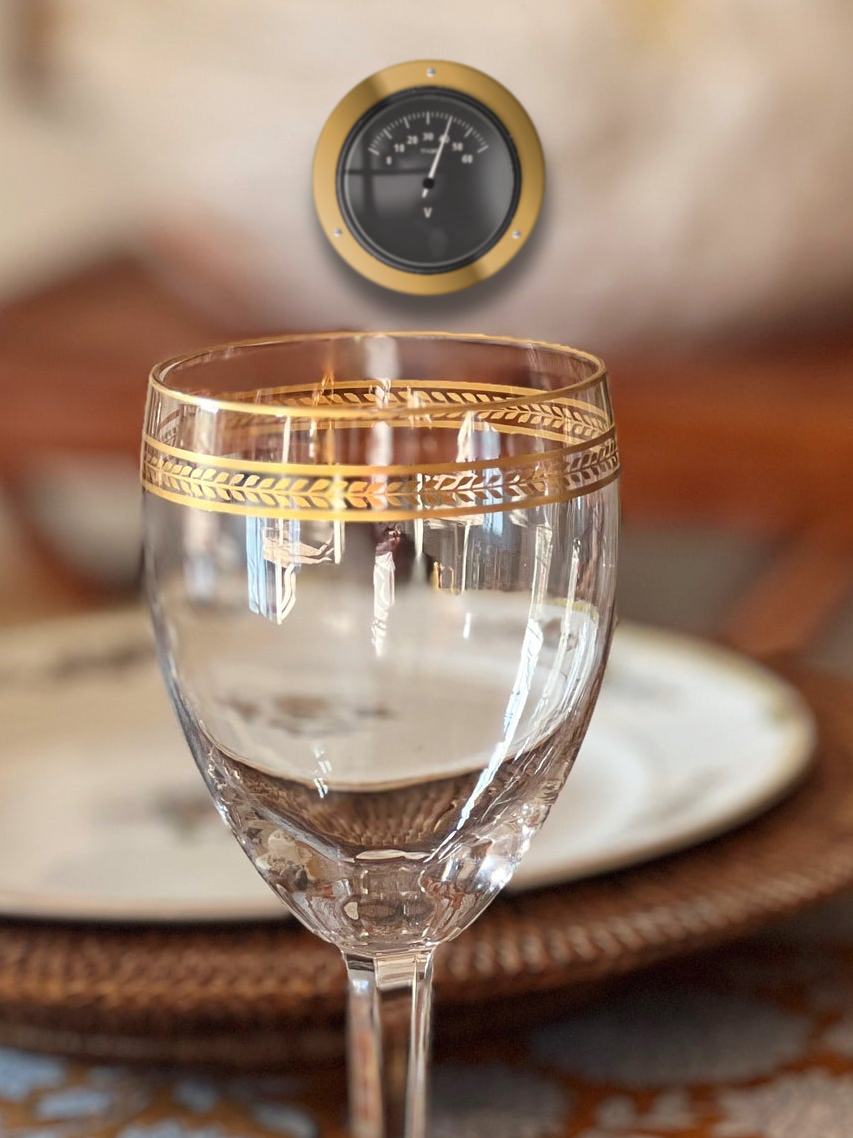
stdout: V 40
